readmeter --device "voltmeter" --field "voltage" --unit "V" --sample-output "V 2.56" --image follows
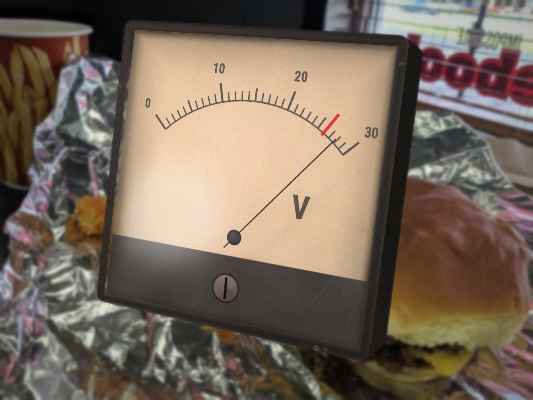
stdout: V 28
